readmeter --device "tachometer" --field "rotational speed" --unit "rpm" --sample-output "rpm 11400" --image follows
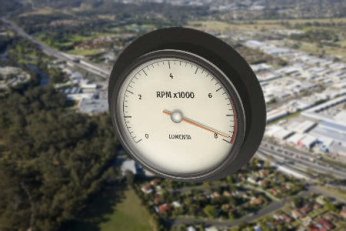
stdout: rpm 7800
